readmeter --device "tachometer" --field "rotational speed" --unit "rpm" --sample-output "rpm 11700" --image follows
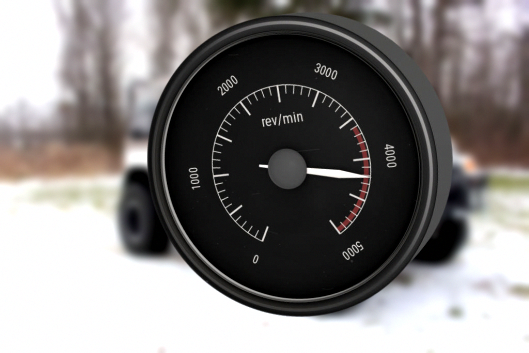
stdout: rpm 4200
